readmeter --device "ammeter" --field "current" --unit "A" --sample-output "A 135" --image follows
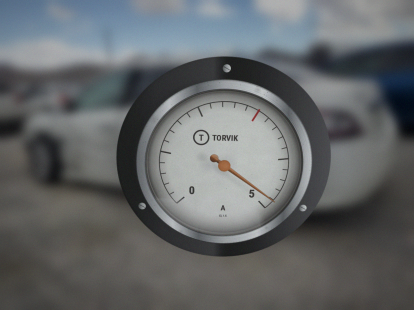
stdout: A 4.8
